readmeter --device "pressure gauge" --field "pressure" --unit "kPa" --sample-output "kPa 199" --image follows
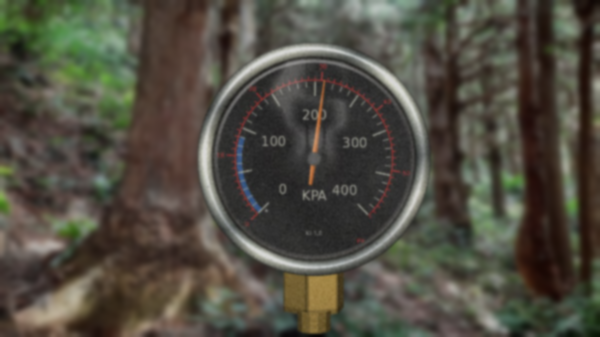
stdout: kPa 210
